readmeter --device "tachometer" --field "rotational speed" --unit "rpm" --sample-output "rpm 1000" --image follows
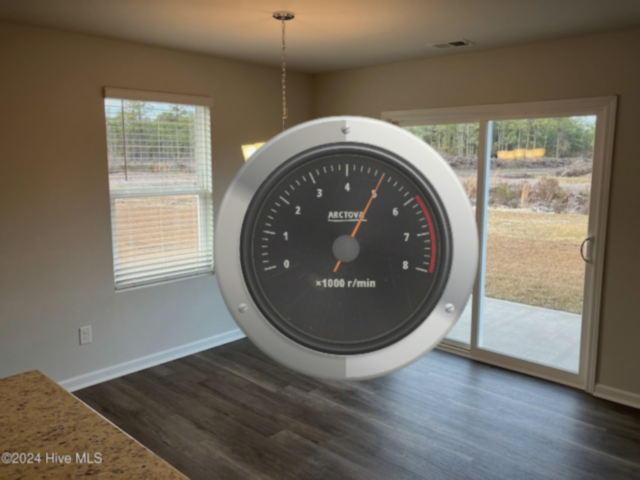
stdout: rpm 5000
